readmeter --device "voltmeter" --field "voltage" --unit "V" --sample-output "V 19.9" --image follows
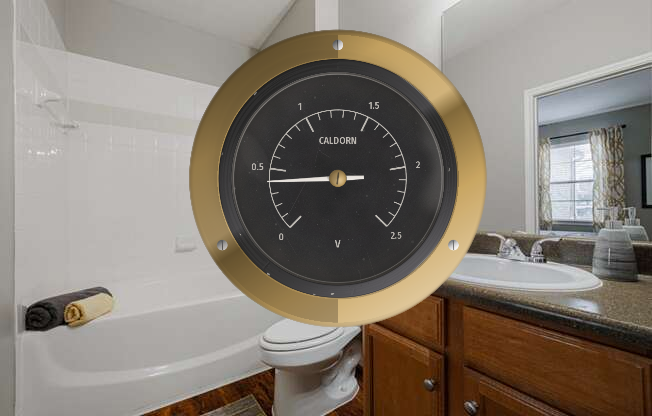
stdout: V 0.4
